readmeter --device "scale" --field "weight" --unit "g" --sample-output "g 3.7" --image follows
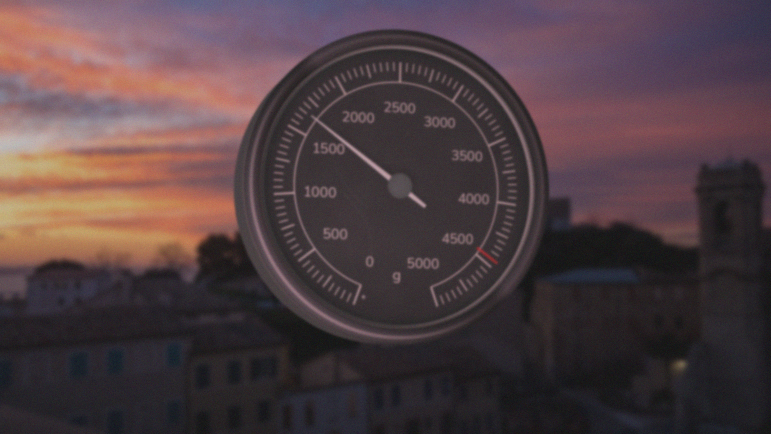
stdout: g 1650
